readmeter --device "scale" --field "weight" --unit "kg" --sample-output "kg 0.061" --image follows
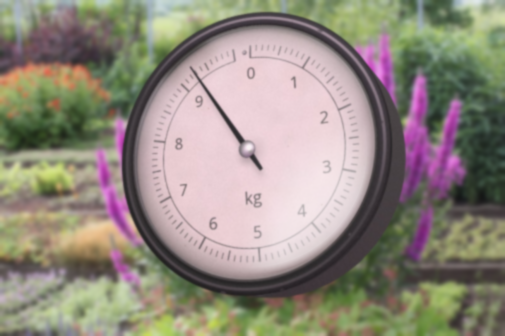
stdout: kg 9.3
